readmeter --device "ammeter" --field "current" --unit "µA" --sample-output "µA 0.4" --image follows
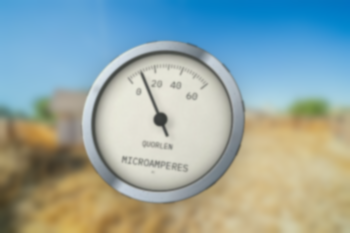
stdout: µA 10
